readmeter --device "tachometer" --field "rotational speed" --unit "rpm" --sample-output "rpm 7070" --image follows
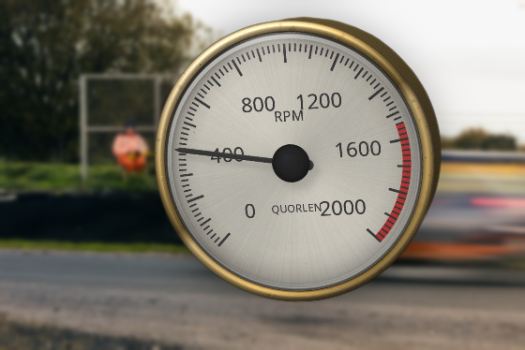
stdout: rpm 400
